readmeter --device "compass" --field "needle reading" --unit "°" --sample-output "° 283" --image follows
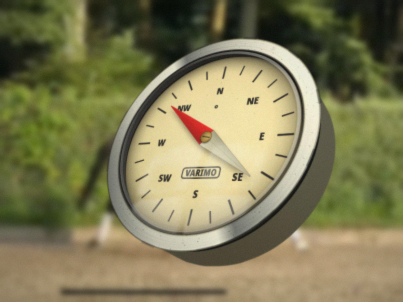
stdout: ° 307.5
